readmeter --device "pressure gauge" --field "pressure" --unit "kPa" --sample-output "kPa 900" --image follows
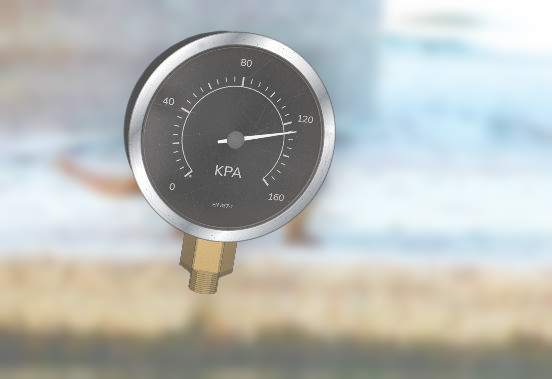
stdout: kPa 125
